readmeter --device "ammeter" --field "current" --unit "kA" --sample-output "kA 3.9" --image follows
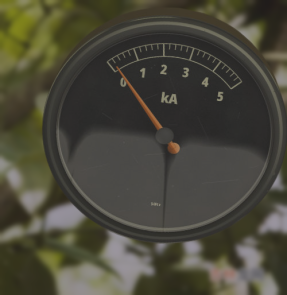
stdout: kA 0.2
